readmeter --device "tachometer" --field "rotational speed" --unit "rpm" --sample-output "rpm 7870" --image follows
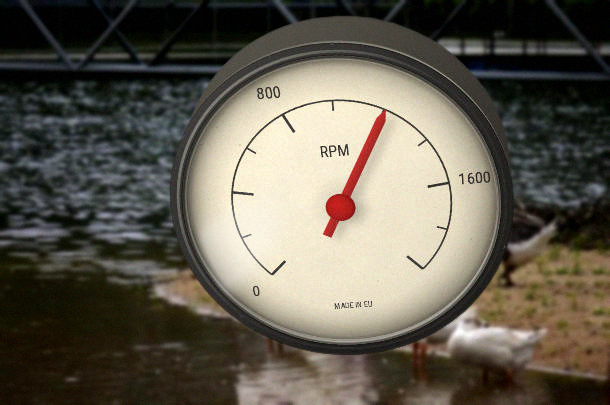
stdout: rpm 1200
